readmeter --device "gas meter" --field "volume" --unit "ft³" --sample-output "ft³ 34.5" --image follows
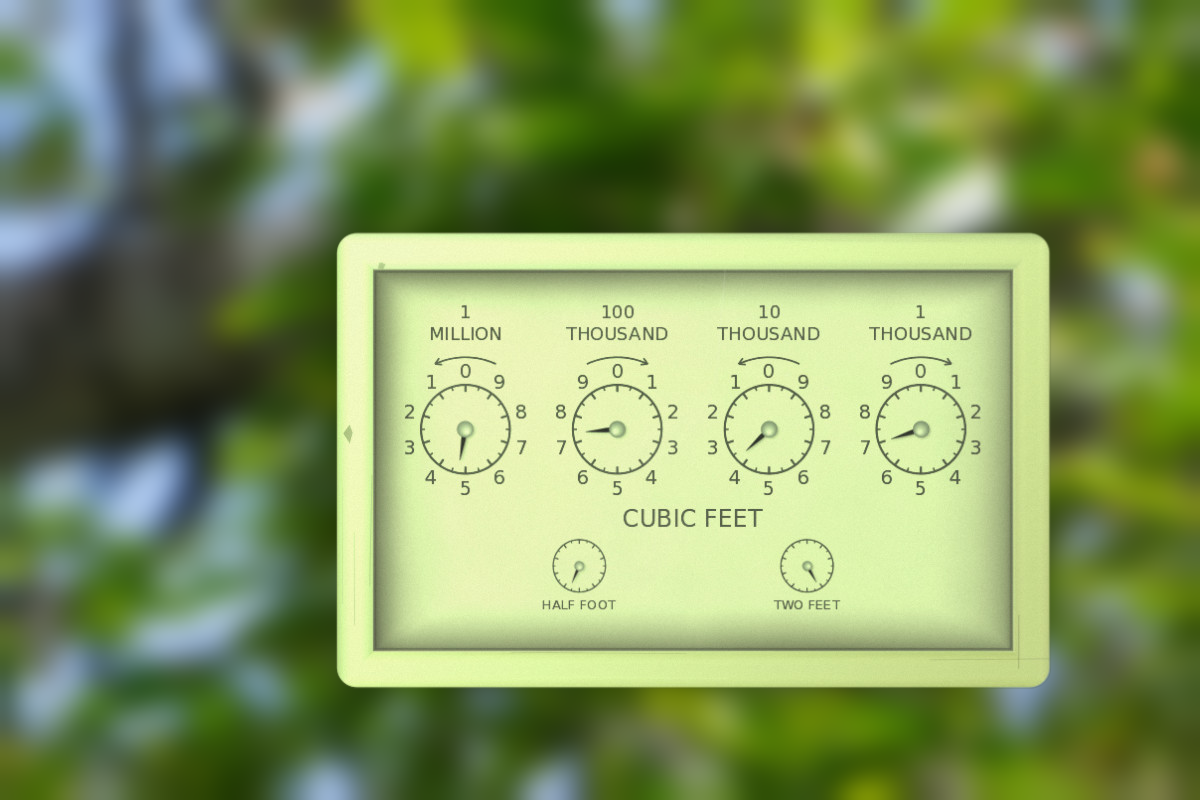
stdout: ft³ 473700
